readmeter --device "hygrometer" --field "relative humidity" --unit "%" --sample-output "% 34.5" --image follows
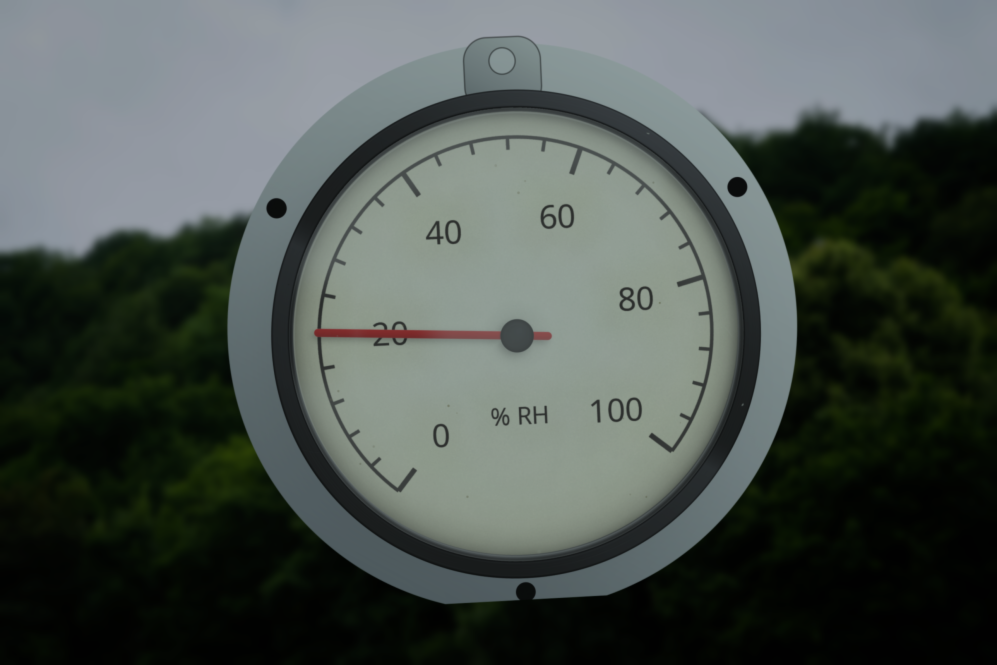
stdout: % 20
